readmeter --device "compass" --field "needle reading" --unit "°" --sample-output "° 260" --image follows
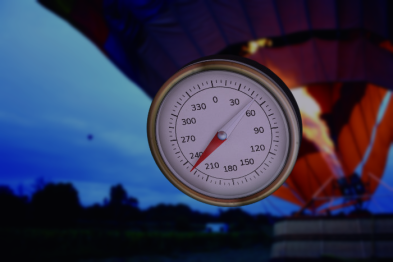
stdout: ° 230
